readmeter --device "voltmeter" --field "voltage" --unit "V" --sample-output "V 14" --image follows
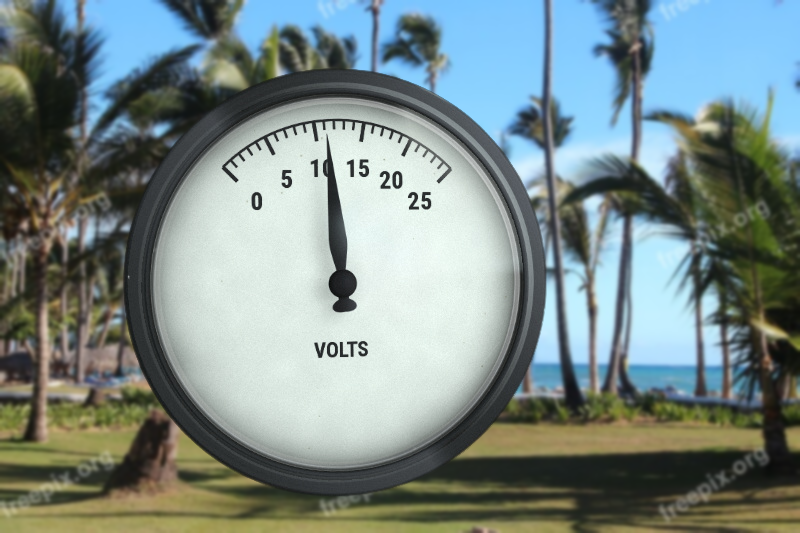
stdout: V 11
